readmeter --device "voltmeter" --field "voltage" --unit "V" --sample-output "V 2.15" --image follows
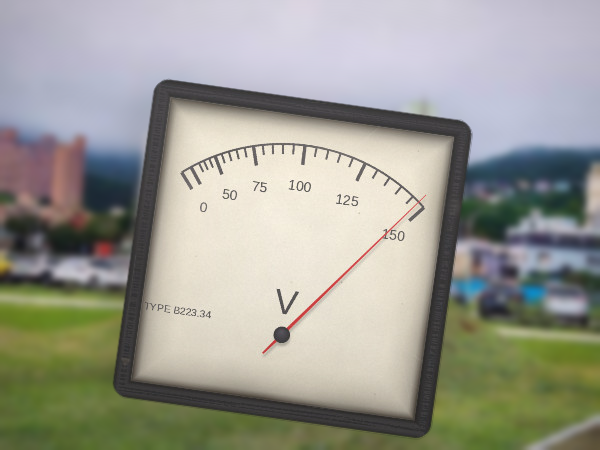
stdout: V 147.5
